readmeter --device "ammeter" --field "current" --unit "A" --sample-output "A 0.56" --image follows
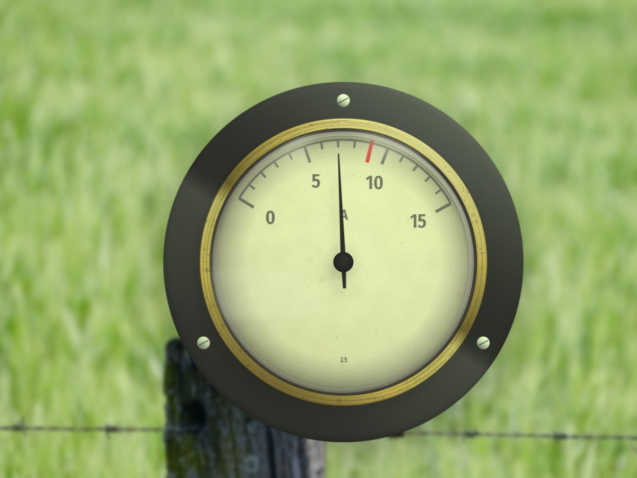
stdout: A 7
